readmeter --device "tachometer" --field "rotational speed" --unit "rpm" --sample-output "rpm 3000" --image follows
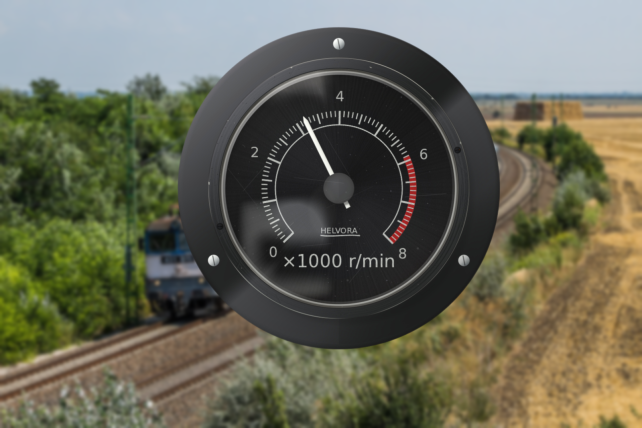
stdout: rpm 3200
